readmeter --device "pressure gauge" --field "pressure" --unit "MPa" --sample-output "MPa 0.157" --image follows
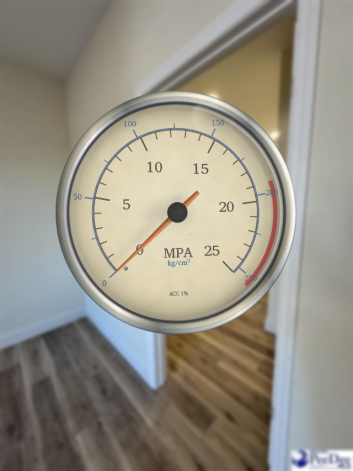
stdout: MPa 0
